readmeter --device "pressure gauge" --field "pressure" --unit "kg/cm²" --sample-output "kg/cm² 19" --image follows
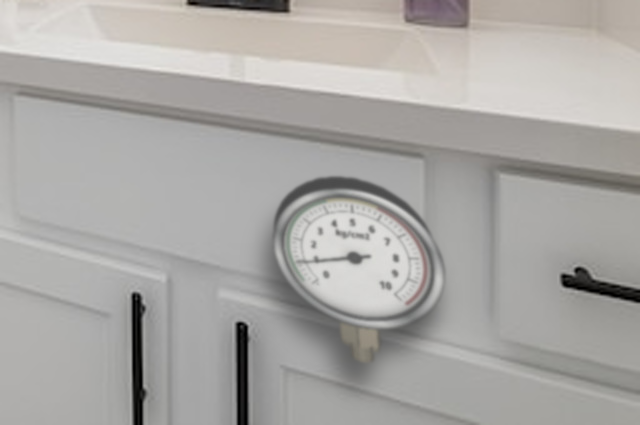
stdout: kg/cm² 1
